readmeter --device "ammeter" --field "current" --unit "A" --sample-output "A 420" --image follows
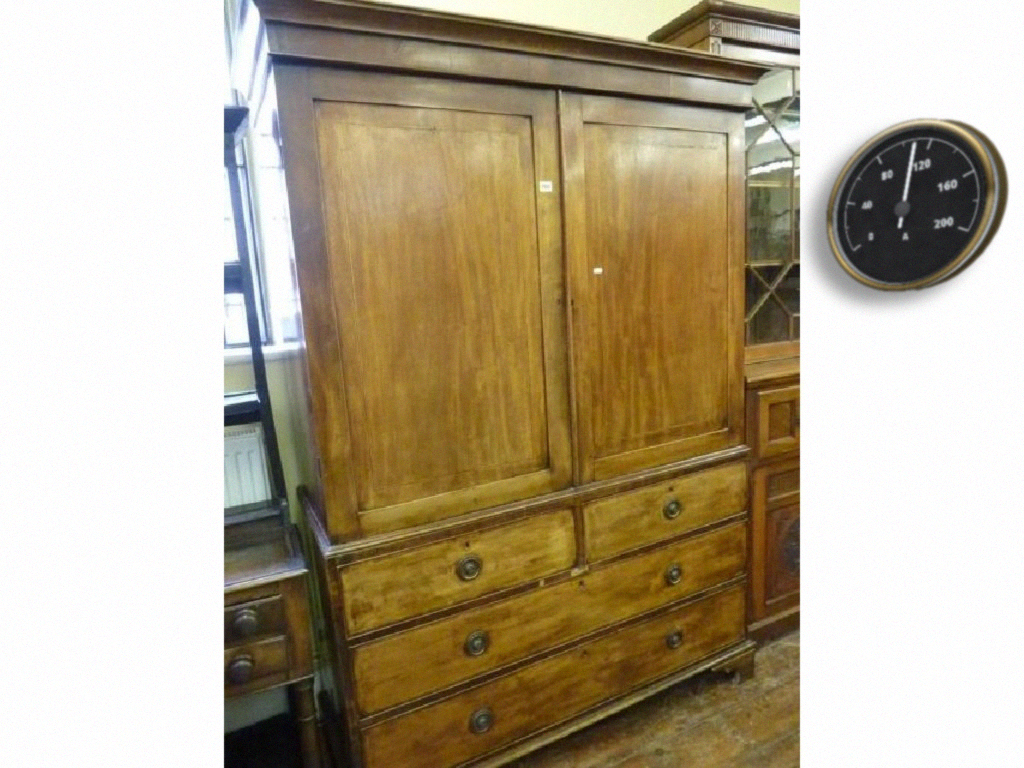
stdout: A 110
